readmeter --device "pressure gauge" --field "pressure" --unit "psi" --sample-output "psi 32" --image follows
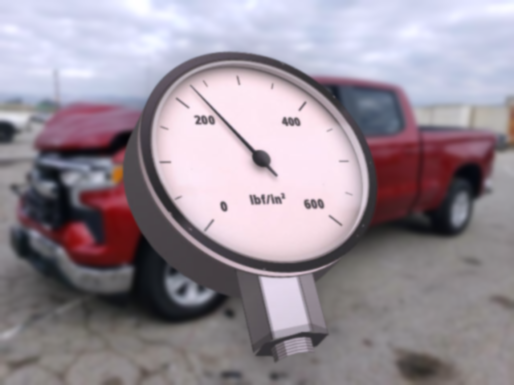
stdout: psi 225
